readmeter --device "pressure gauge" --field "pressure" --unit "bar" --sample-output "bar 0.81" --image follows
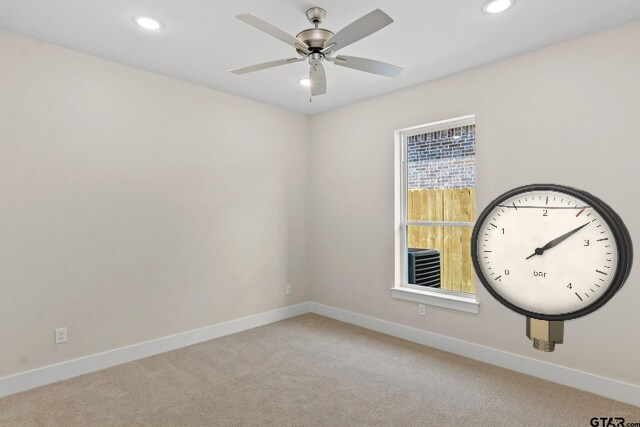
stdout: bar 2.7
